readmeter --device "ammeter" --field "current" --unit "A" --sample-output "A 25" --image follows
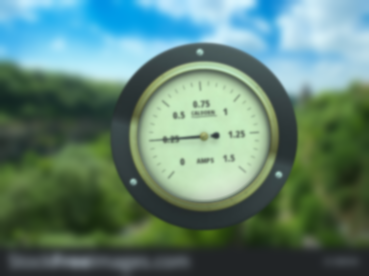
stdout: A 0.25
